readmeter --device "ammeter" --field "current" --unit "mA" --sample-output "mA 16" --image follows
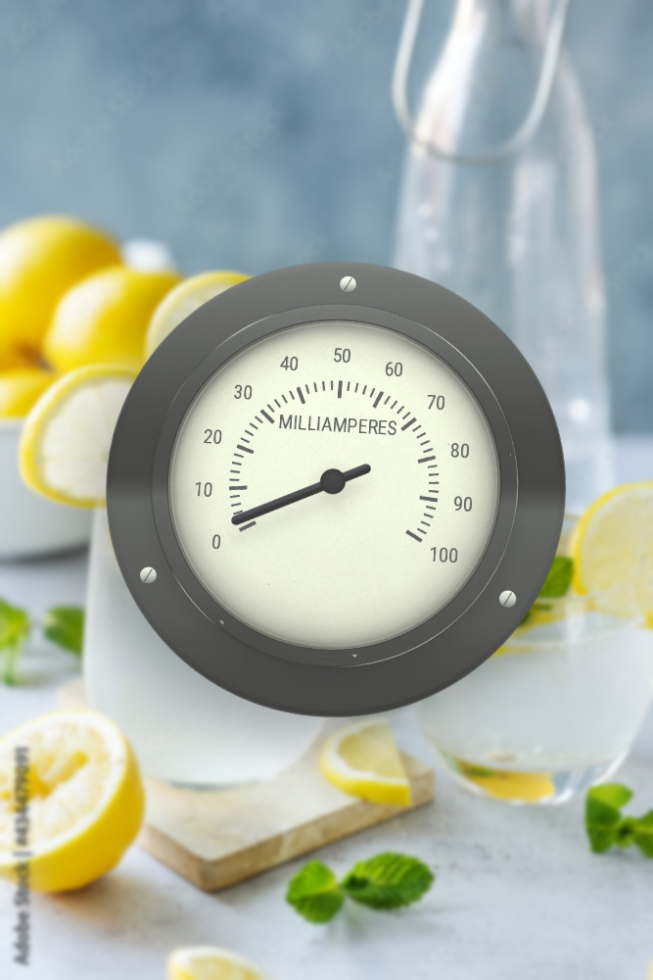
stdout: mA 2
